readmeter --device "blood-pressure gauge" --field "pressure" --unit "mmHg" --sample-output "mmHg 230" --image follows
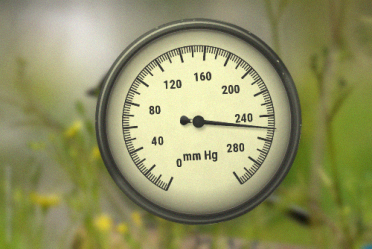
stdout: mmHg 250
